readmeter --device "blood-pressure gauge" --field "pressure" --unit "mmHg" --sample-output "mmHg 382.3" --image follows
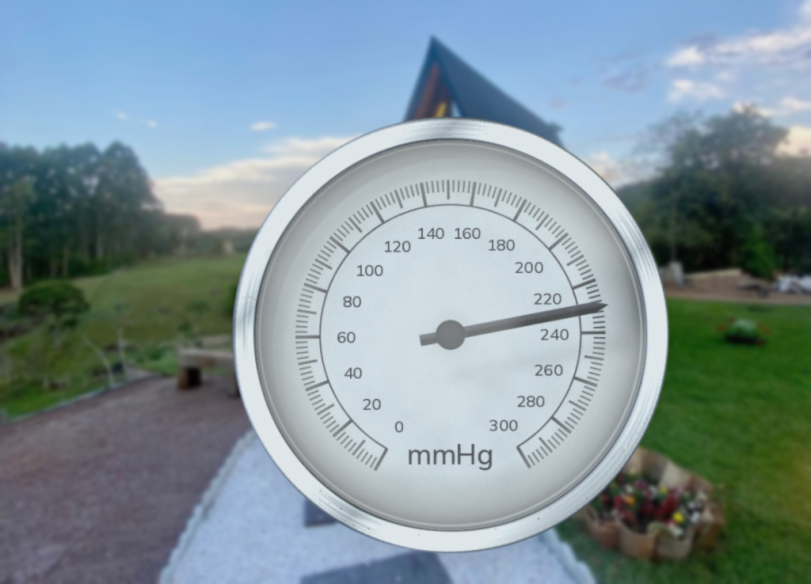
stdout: mmHg 230
